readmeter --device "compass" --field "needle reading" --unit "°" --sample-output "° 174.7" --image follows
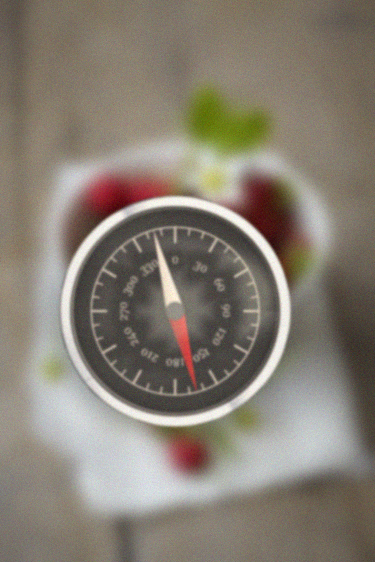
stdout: ° 165
